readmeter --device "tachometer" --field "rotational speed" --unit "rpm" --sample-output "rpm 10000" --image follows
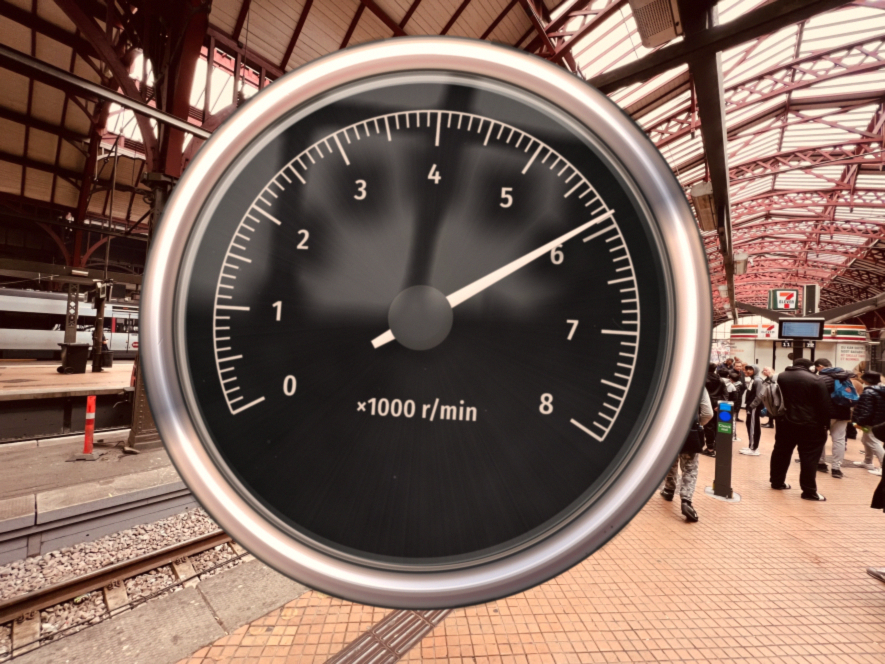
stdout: rpm 5900
